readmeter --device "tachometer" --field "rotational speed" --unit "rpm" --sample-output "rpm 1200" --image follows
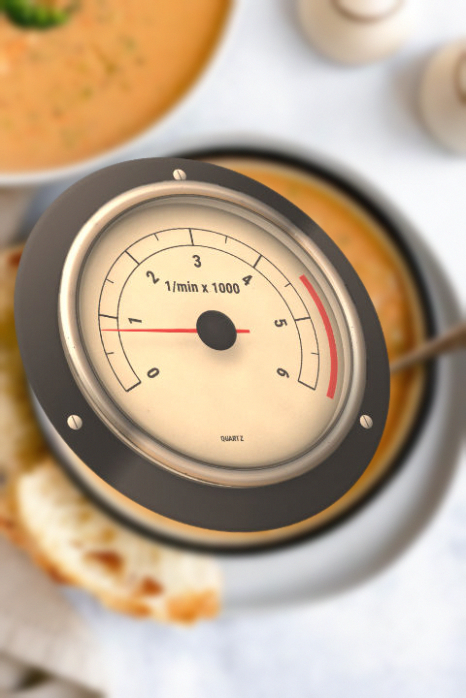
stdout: rpm 750
